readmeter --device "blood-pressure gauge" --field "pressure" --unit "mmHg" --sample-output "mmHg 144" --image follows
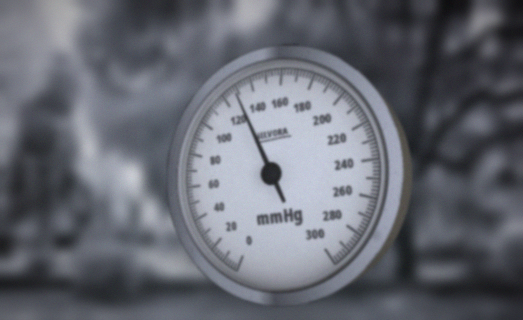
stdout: mmHg 130
